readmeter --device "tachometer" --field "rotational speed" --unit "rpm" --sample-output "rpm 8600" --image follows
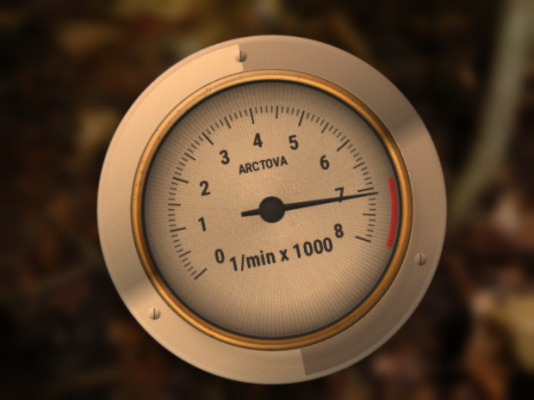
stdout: rpm 7100
